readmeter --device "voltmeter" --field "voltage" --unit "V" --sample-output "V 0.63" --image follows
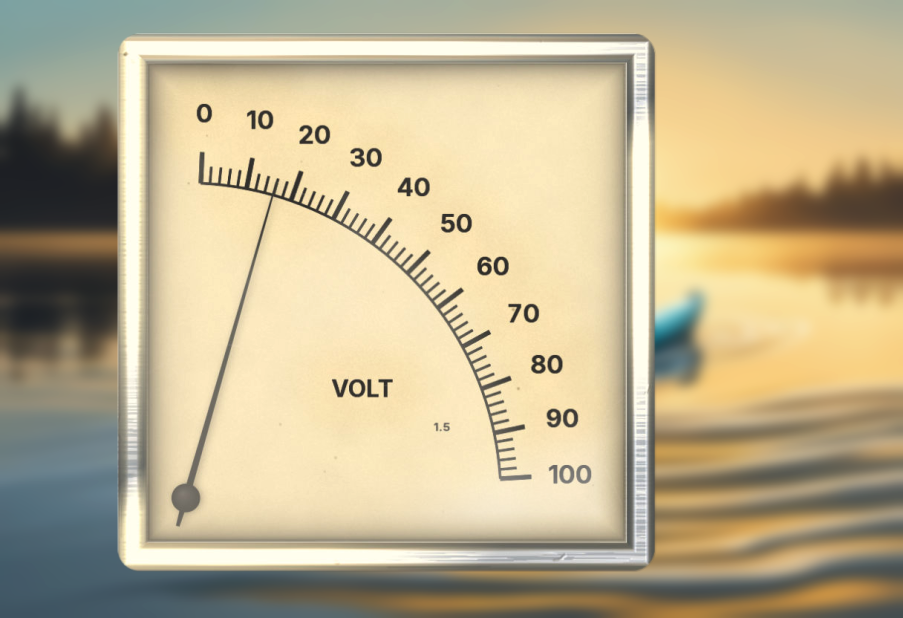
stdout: V 16
